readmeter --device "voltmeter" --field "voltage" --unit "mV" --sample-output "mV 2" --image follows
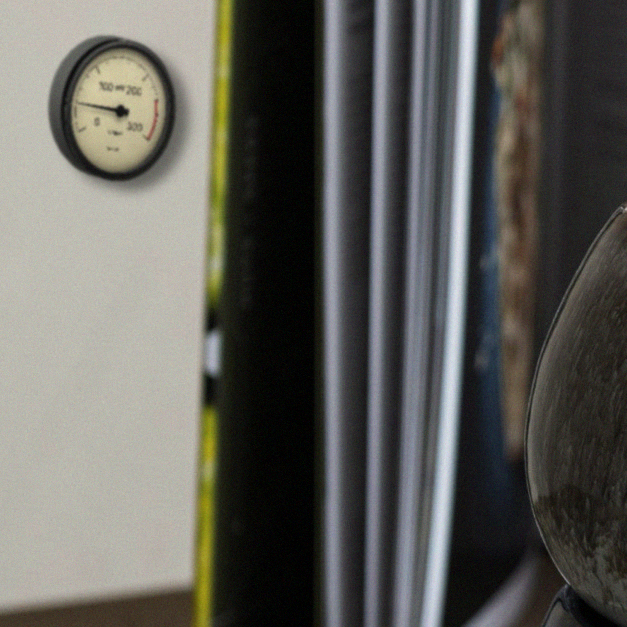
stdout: mV 40
